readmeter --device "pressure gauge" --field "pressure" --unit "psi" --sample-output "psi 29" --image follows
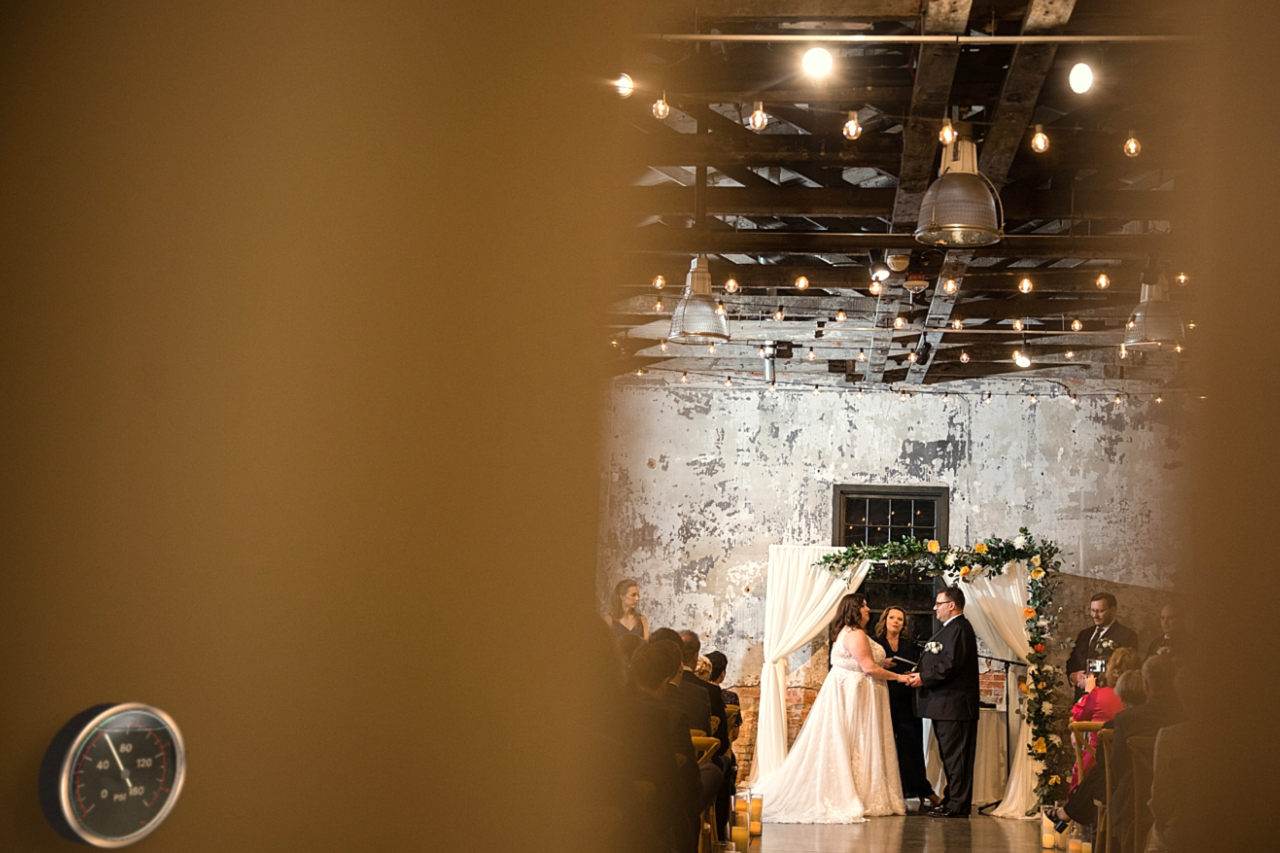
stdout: psi 60
